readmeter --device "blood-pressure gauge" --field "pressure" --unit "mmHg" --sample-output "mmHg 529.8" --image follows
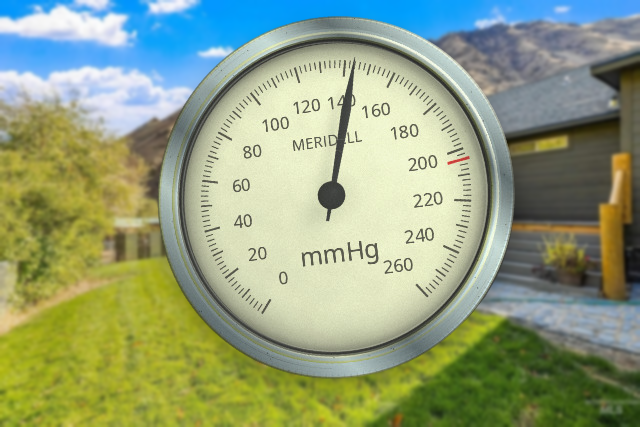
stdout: mmHg 144
